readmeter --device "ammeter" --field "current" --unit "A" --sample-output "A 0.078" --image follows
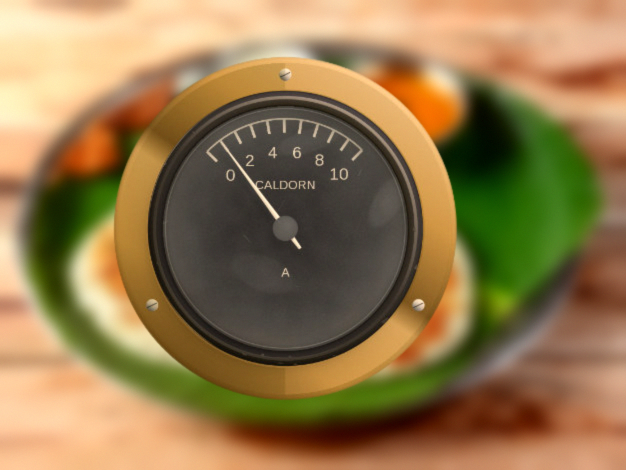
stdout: A 1
